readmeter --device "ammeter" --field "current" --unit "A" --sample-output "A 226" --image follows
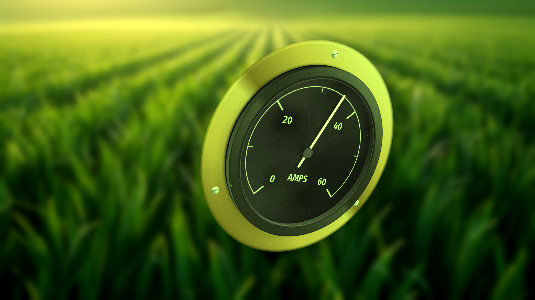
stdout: A 35
